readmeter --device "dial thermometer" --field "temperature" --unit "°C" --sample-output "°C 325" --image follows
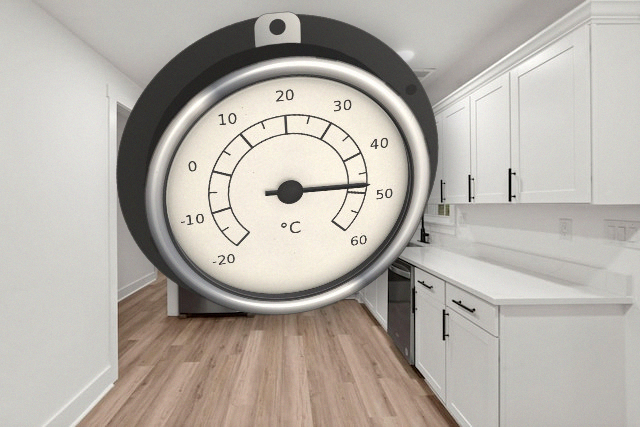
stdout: °C 47.5
